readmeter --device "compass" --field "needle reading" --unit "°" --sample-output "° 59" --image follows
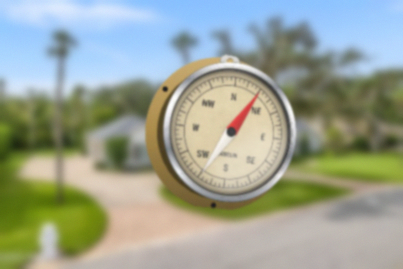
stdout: ° 30
